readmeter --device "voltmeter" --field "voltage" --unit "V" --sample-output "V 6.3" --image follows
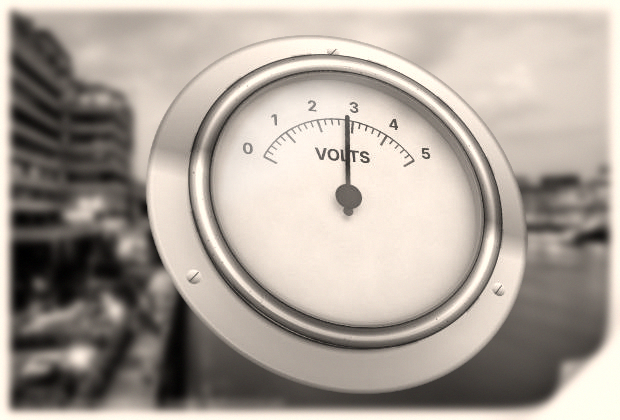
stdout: V 2.8
